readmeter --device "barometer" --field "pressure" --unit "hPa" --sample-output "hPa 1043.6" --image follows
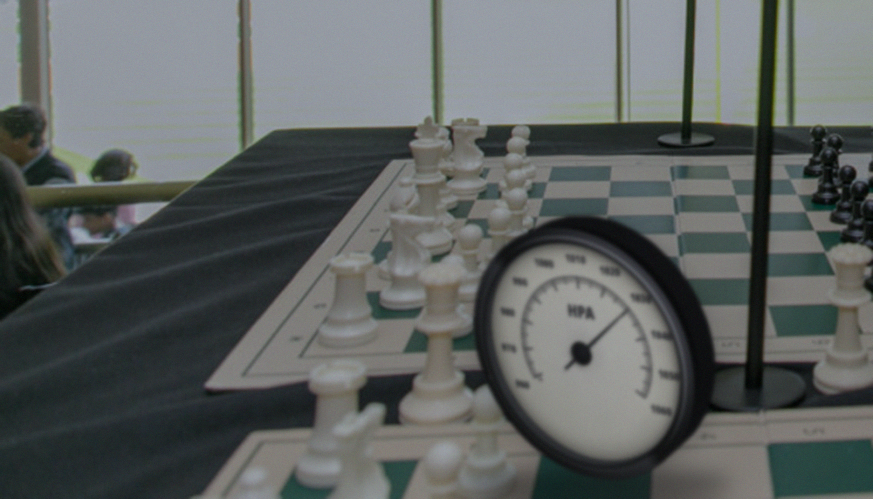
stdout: hPa 1030
